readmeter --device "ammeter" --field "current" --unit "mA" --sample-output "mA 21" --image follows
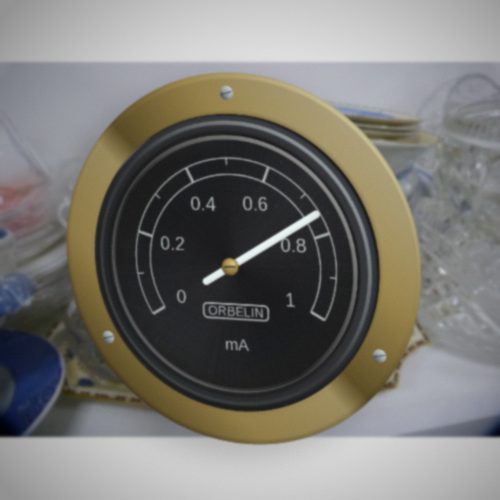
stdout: mA 0.75
